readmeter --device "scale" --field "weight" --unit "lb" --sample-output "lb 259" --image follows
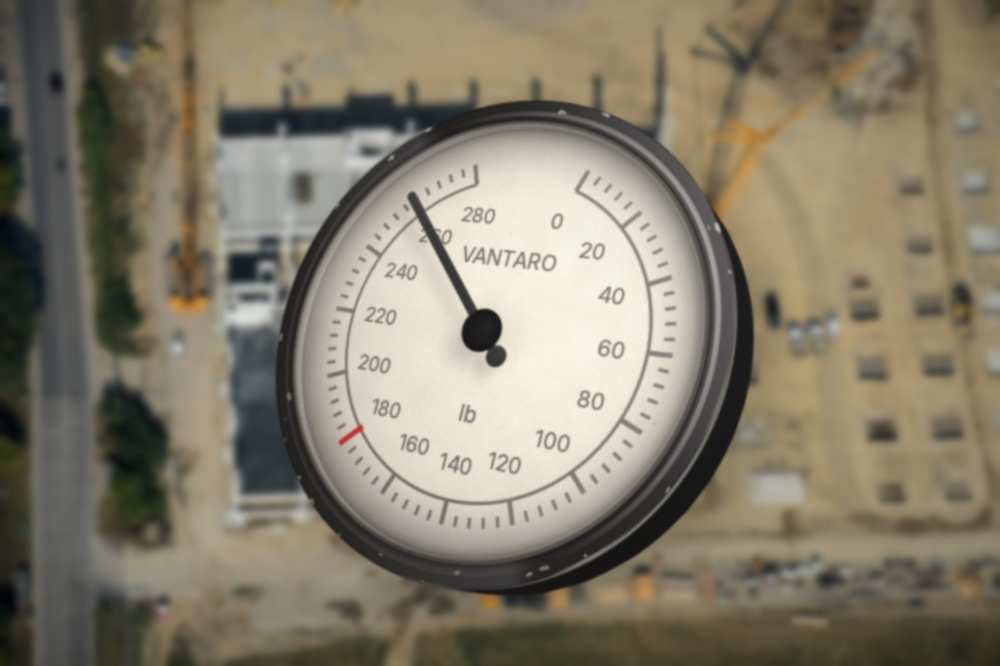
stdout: lb 260
